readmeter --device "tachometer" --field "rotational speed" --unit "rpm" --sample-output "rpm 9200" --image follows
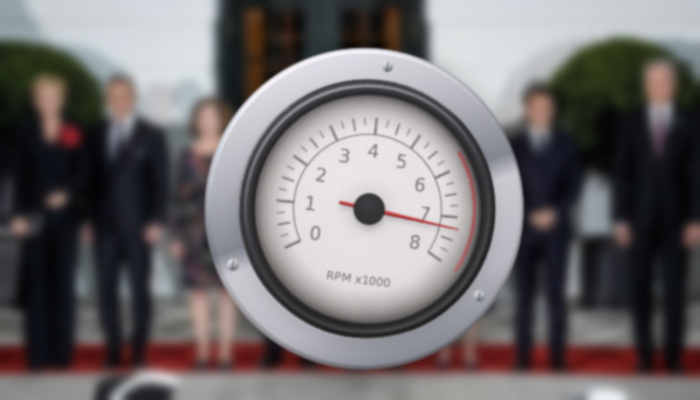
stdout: rpm 7250
